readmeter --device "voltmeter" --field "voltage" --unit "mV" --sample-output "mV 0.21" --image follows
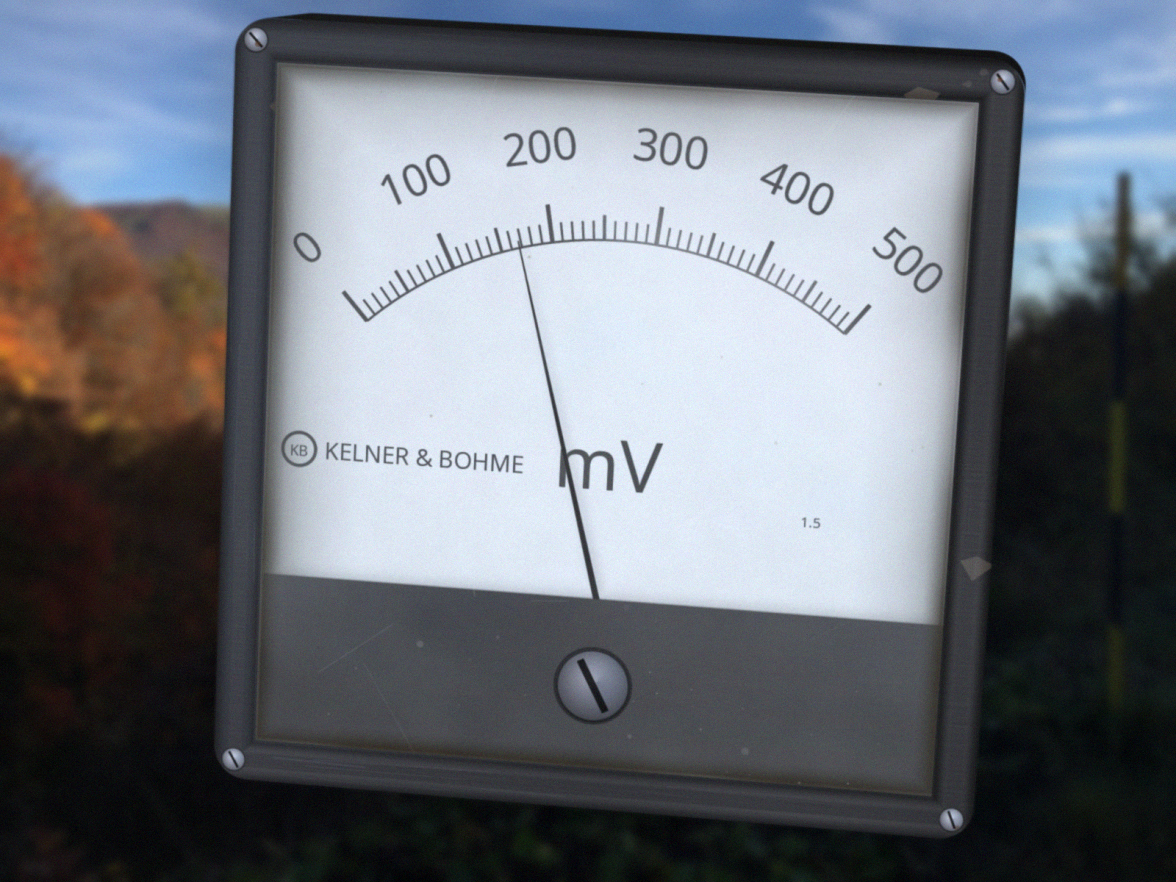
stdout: mV 170
